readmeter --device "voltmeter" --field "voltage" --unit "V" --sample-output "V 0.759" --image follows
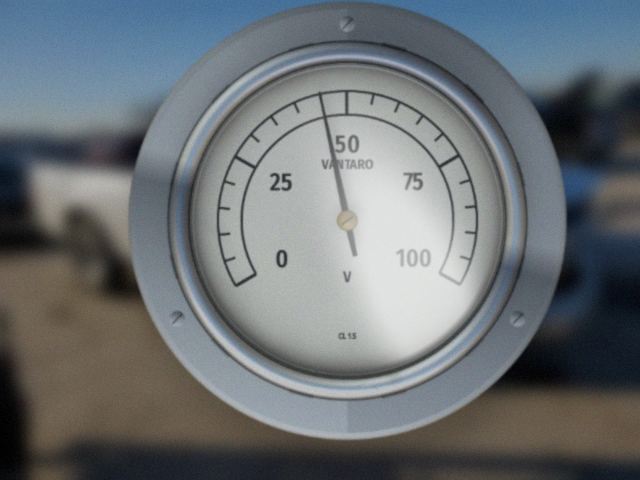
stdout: V 45
